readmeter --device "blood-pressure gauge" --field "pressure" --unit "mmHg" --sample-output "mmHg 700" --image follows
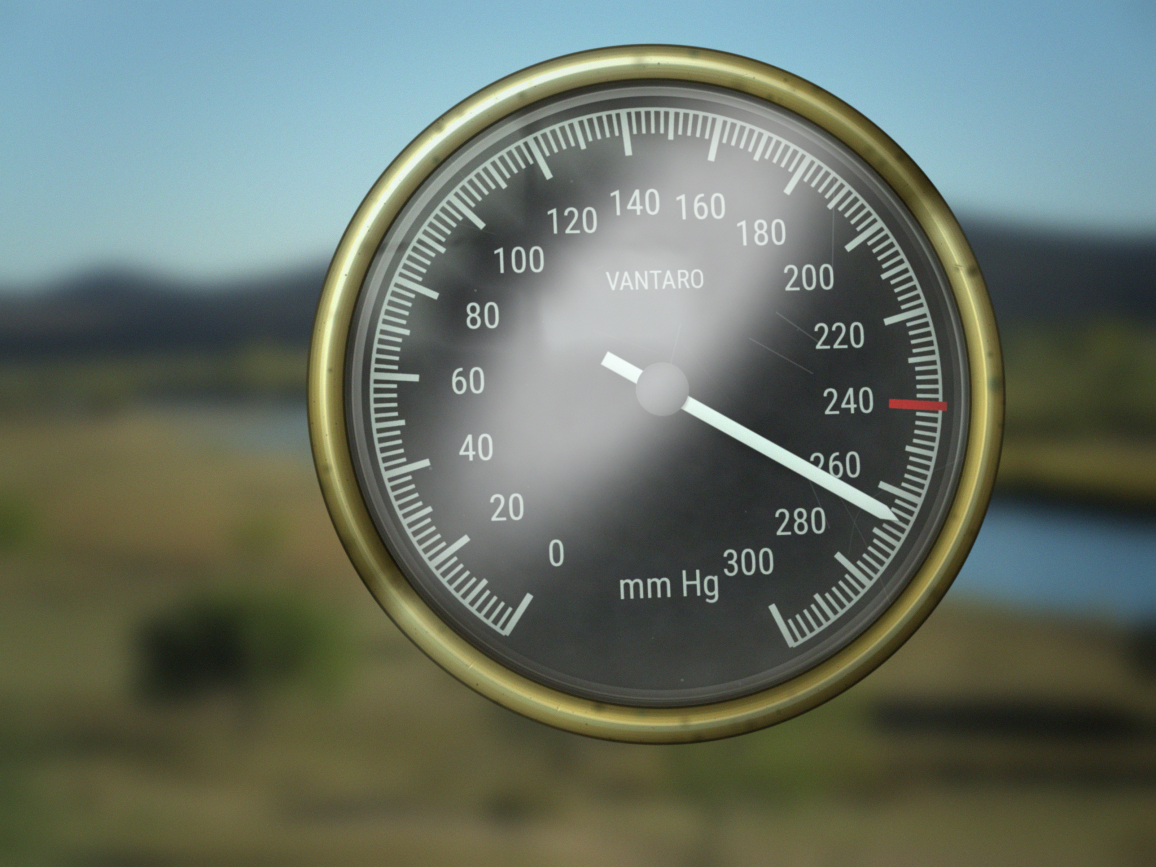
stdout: mmHg 266
